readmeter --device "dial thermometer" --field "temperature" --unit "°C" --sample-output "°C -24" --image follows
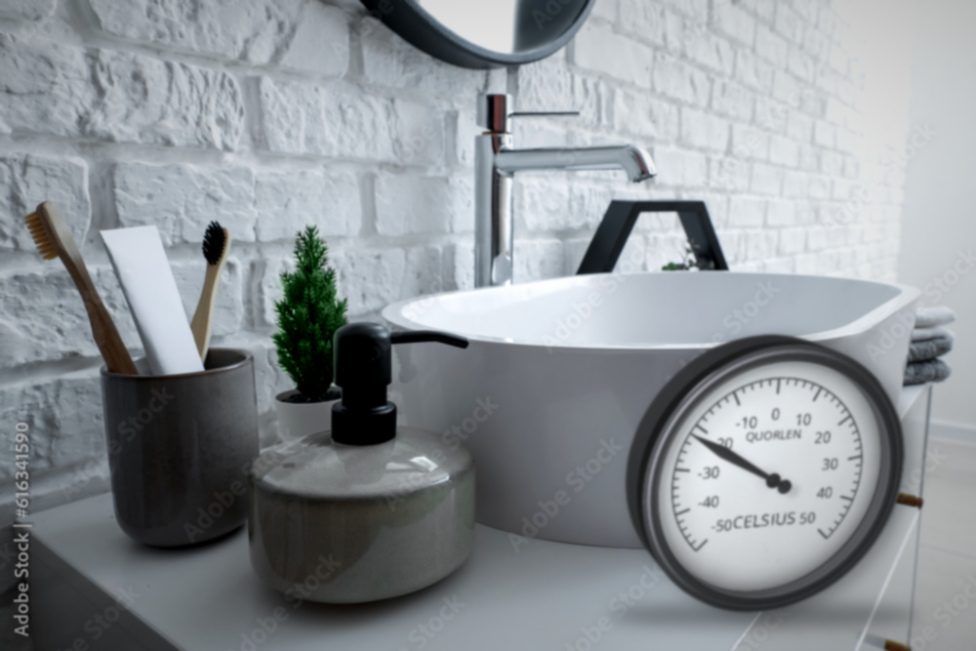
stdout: °C -22
